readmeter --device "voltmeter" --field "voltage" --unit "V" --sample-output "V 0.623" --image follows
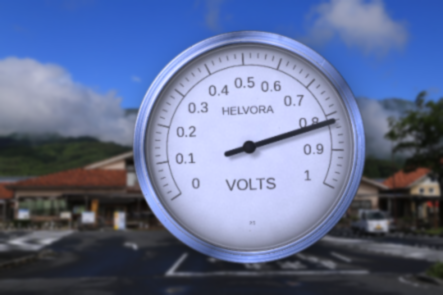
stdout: V 0.82
